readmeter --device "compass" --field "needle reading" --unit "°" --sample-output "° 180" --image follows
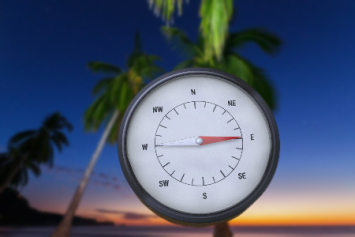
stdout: ° 90
